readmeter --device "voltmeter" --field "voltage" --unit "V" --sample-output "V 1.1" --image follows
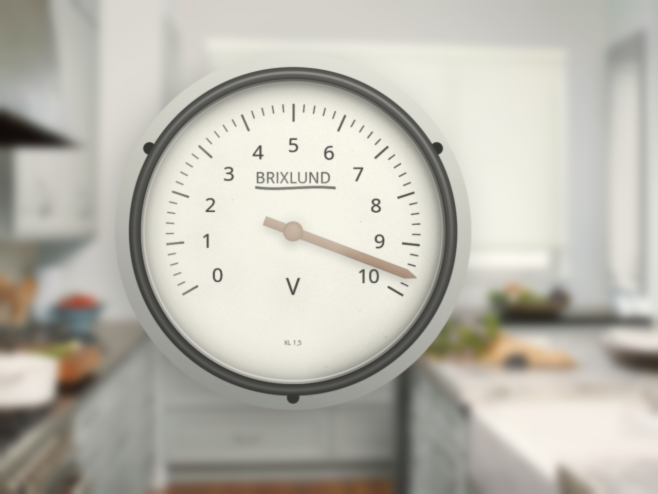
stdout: V 9.6
